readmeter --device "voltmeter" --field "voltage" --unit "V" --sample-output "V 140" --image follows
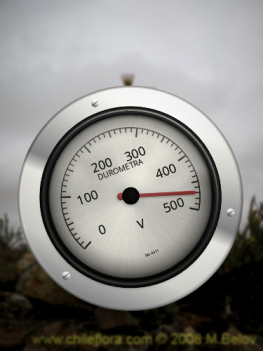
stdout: V 470
